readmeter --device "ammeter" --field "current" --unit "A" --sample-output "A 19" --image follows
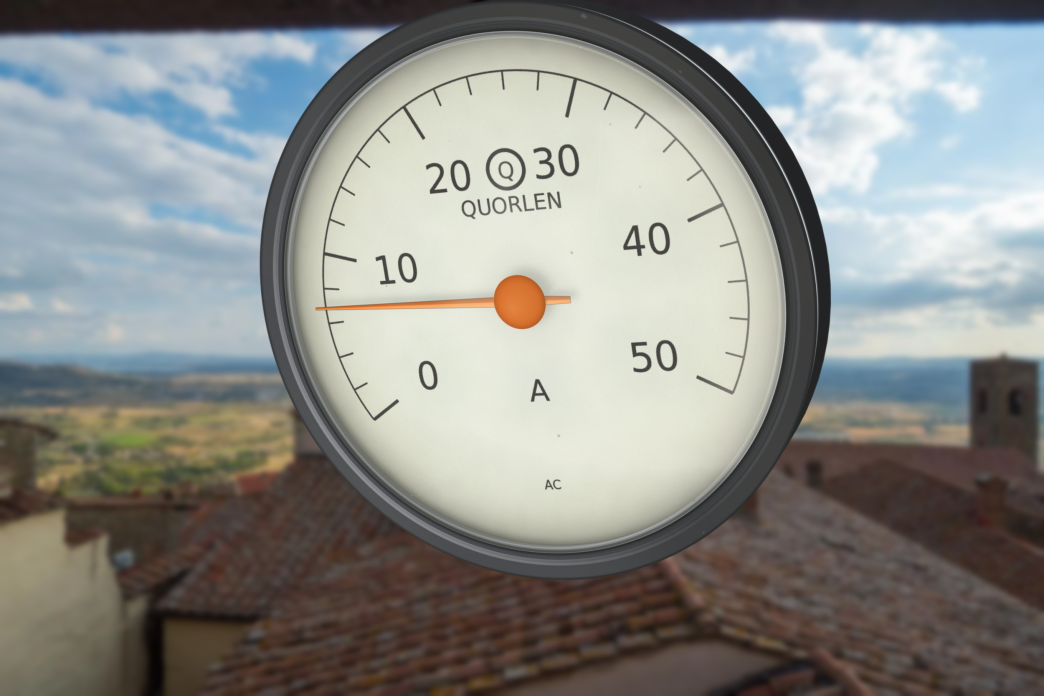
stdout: A 7
